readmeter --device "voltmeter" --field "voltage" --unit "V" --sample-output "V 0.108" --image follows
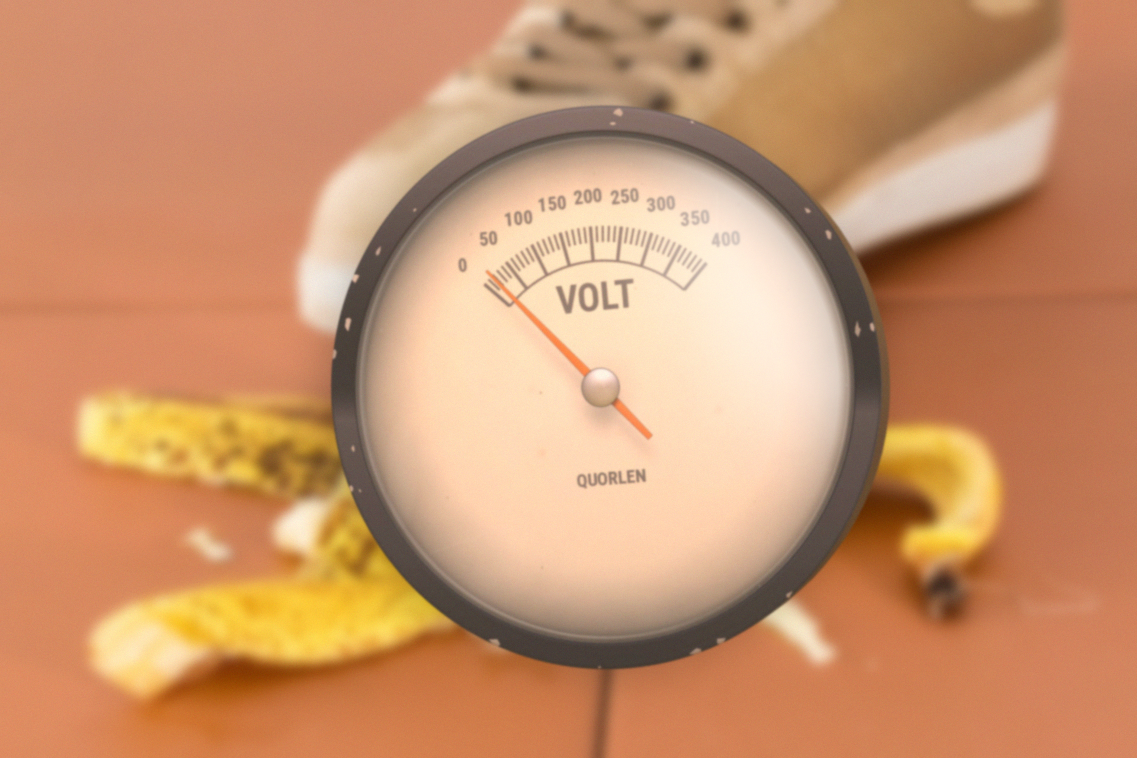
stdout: V 20
